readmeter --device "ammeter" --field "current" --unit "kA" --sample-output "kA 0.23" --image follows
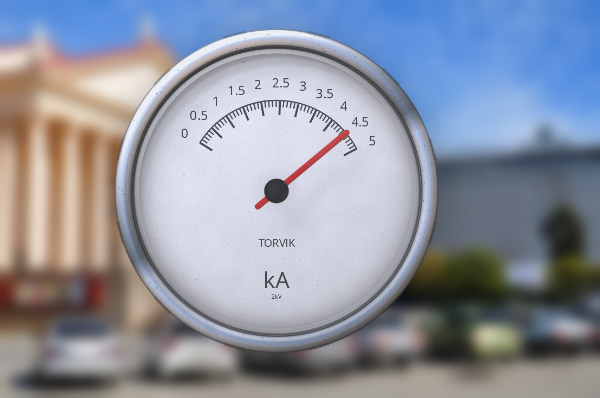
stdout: kA 4.5
